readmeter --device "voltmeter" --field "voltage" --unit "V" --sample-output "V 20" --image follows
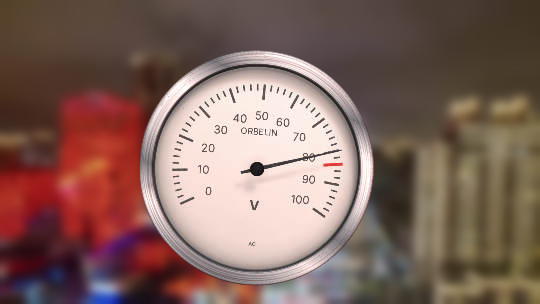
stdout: V 80
